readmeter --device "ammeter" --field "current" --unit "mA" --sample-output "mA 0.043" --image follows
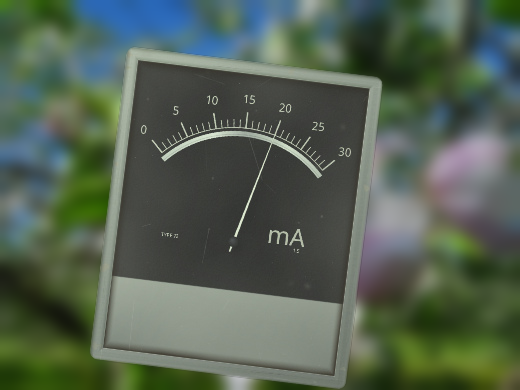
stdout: mA 20
